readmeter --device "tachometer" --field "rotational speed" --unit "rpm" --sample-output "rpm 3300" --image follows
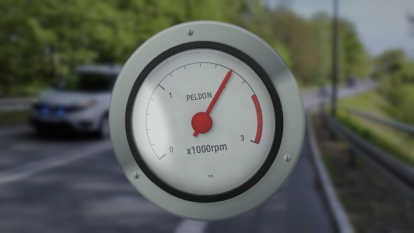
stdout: rpm 2000
